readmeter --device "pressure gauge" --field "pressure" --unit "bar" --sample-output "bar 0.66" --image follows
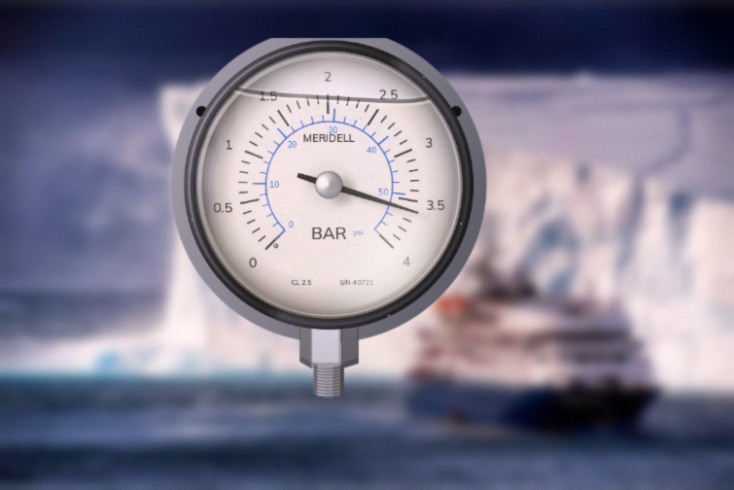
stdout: bar 3.6
